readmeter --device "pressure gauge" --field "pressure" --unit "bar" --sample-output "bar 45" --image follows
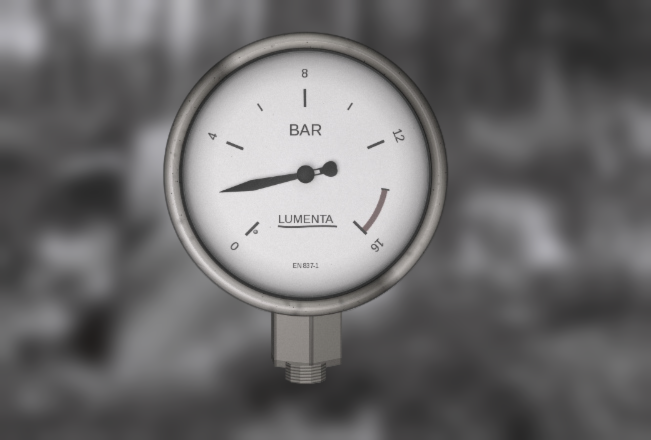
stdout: bar 2
